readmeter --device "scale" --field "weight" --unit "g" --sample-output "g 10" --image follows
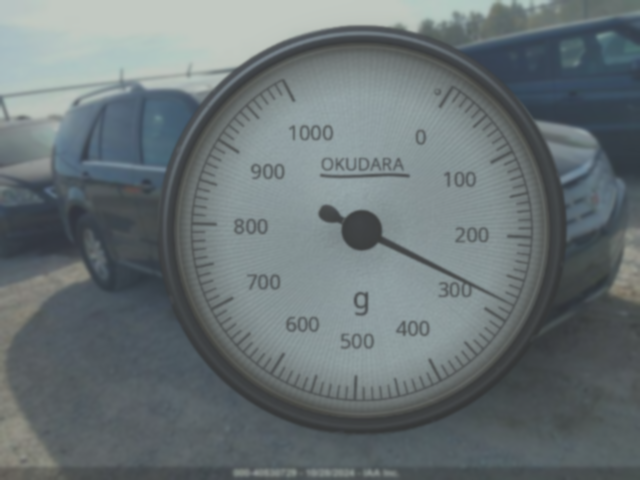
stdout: g 280
